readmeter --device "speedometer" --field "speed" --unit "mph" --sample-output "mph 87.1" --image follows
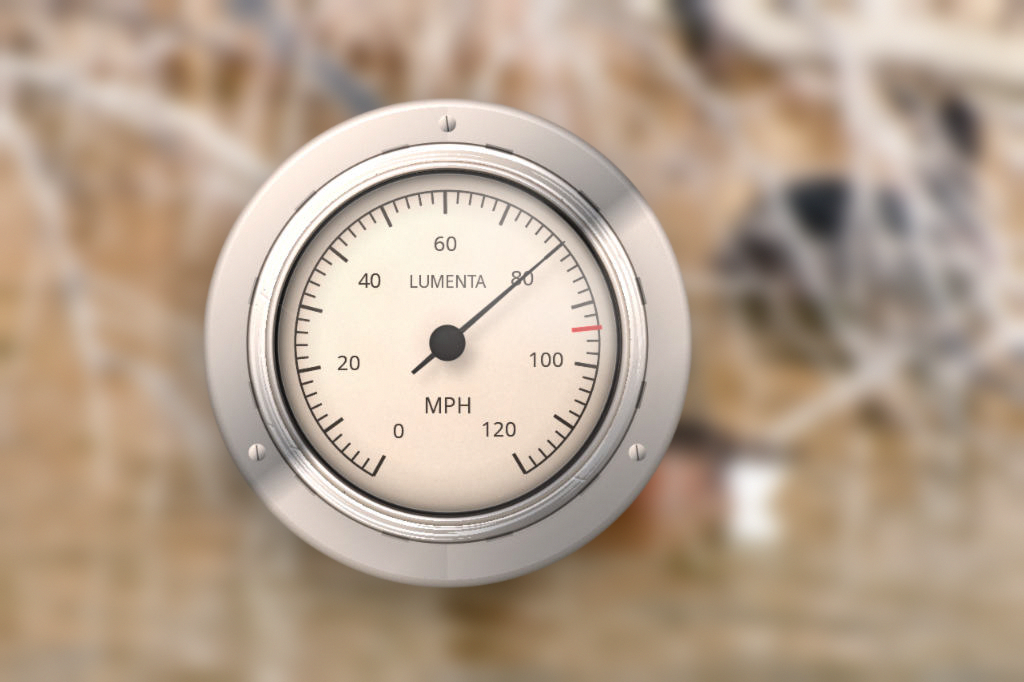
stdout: mph 80
